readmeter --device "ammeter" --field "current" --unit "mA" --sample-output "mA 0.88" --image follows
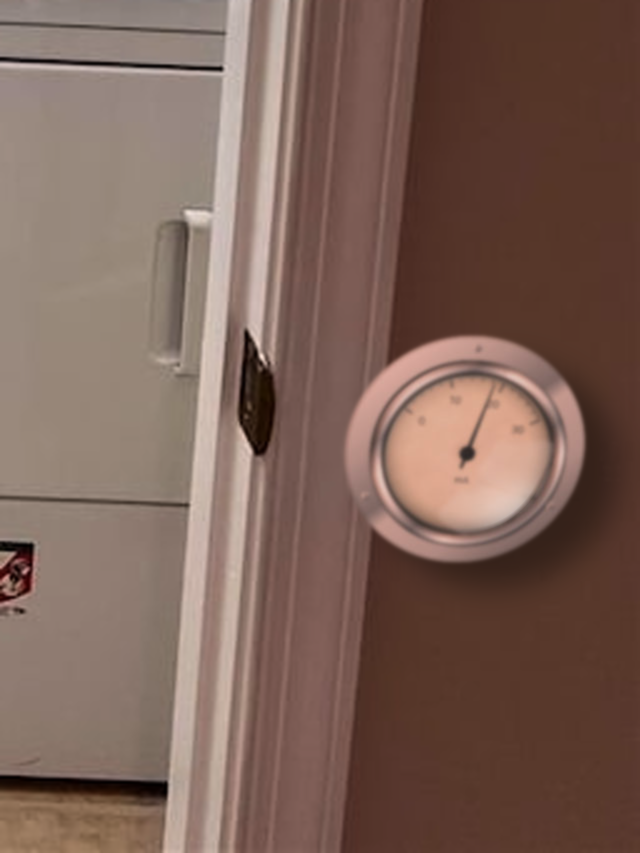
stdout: mA 18
